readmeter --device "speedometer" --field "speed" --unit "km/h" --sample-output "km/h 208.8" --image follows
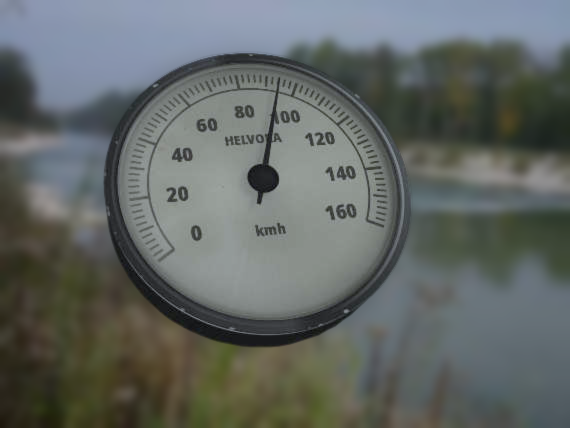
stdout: km/h 94
